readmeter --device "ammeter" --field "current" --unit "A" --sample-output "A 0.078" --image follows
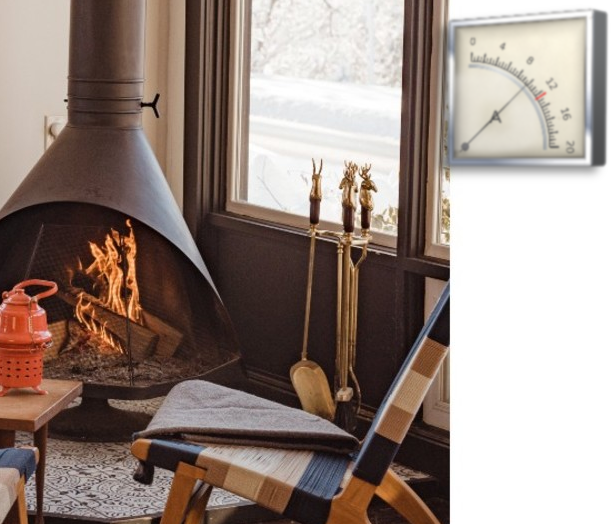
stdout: A 10
